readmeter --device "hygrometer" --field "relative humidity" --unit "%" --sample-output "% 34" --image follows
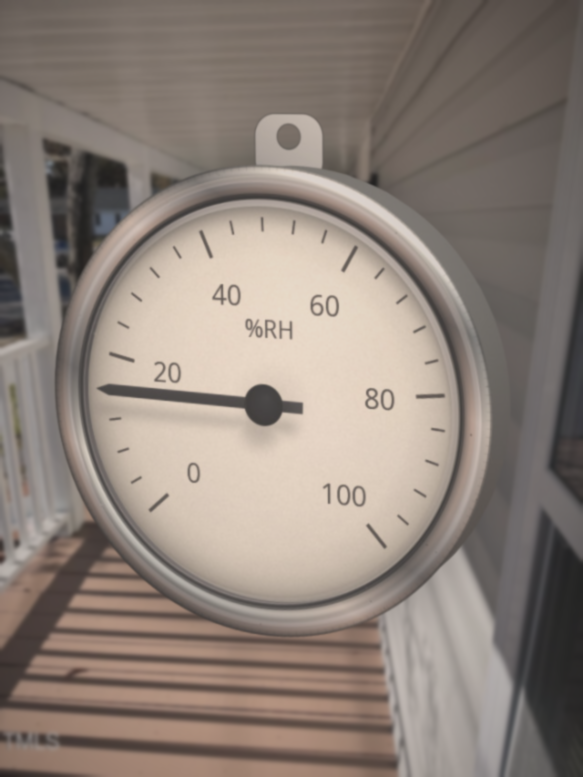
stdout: % 16
